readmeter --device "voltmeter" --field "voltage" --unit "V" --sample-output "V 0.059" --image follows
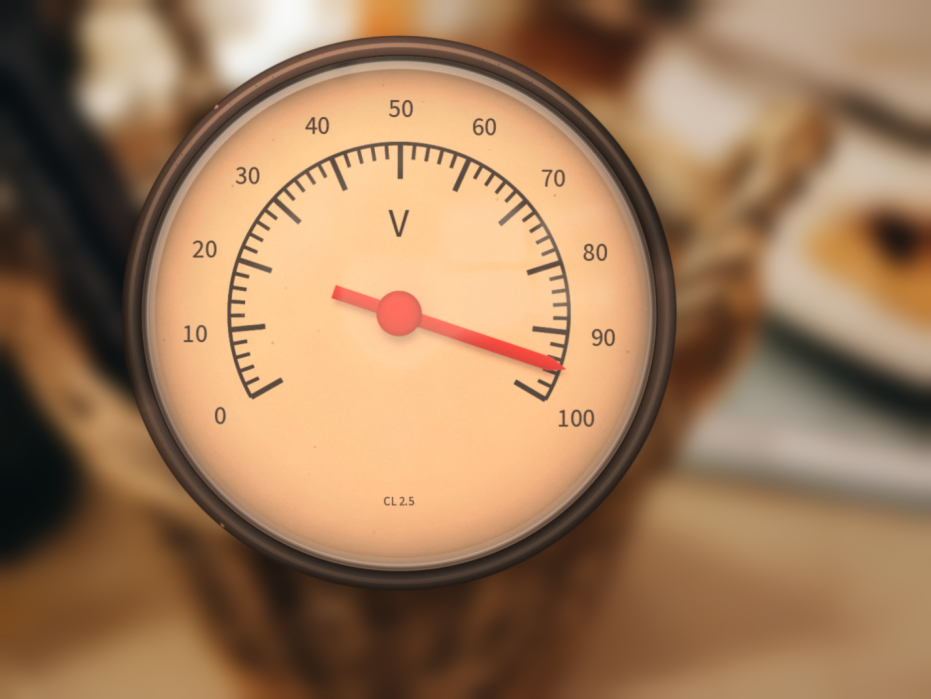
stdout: V 95
